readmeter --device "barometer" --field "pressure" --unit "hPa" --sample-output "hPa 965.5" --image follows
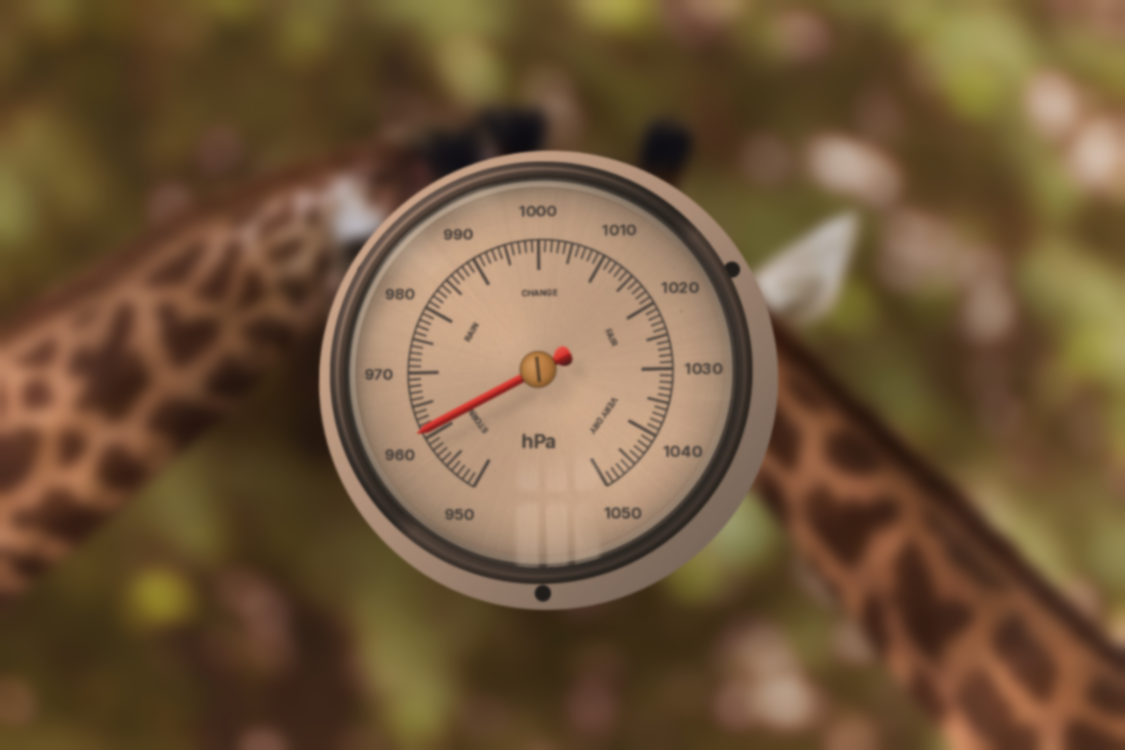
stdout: hPa 961
